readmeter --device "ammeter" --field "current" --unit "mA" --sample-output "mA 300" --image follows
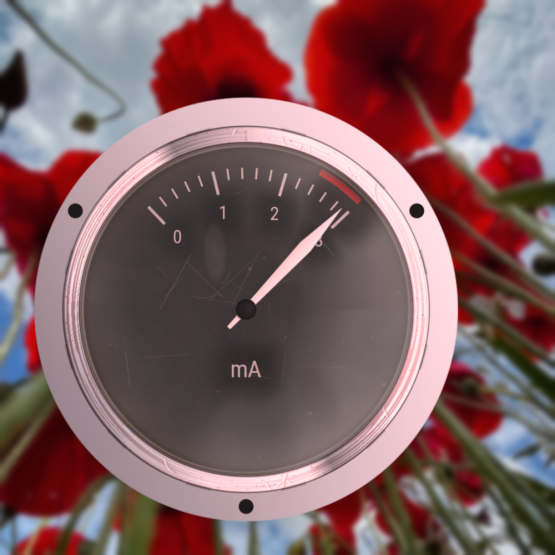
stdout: mA 2.9
